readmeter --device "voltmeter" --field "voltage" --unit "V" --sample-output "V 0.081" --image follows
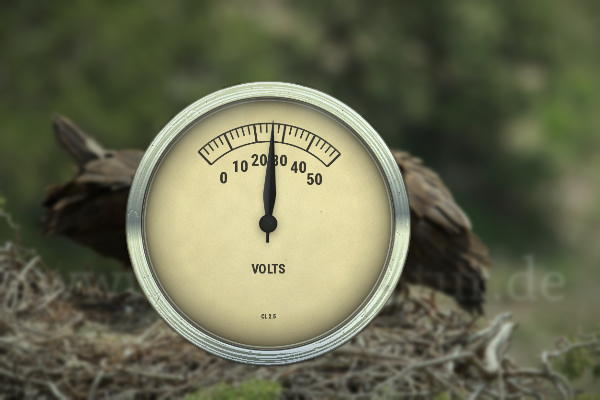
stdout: V 26
